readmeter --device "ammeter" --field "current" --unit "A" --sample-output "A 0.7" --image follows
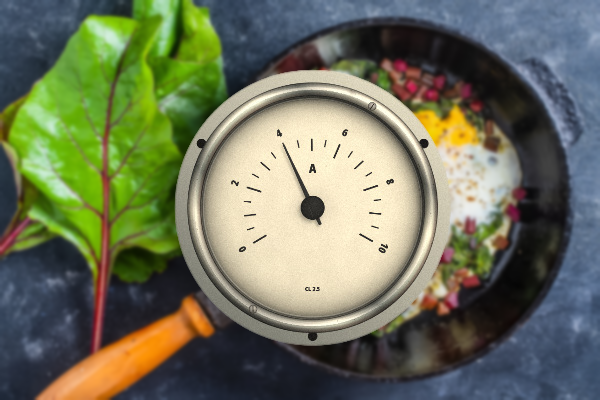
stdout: A 4
